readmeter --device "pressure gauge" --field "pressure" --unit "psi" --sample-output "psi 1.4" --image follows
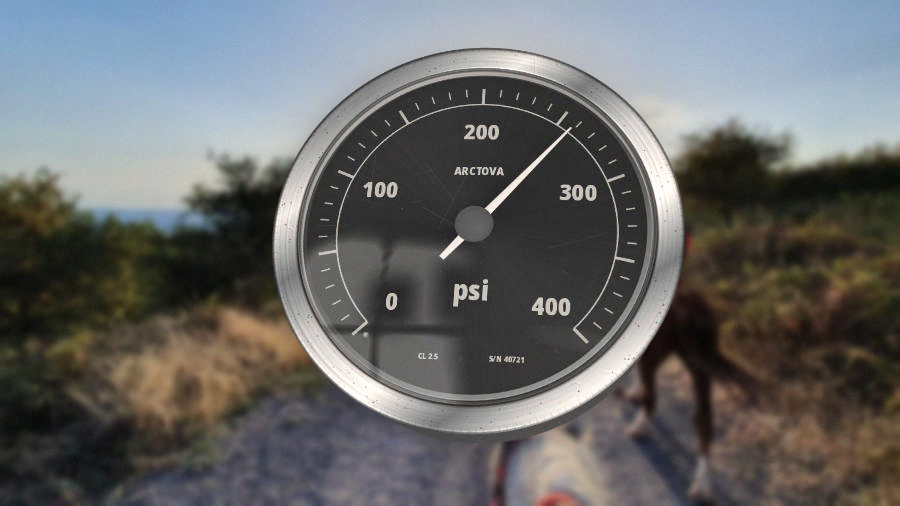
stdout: psi 260
